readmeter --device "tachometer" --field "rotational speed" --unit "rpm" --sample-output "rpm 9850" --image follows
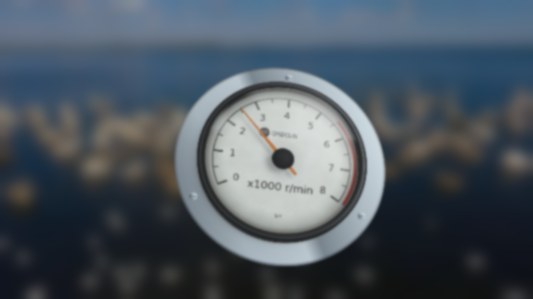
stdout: rpm 2500
